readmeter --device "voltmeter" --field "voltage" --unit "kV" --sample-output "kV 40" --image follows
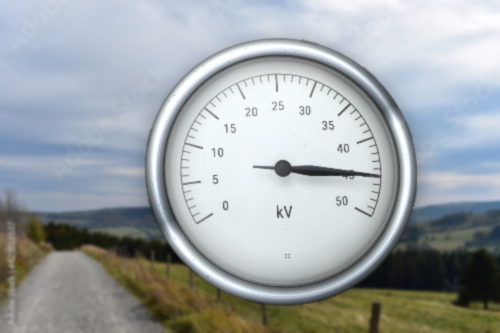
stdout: kV 45
